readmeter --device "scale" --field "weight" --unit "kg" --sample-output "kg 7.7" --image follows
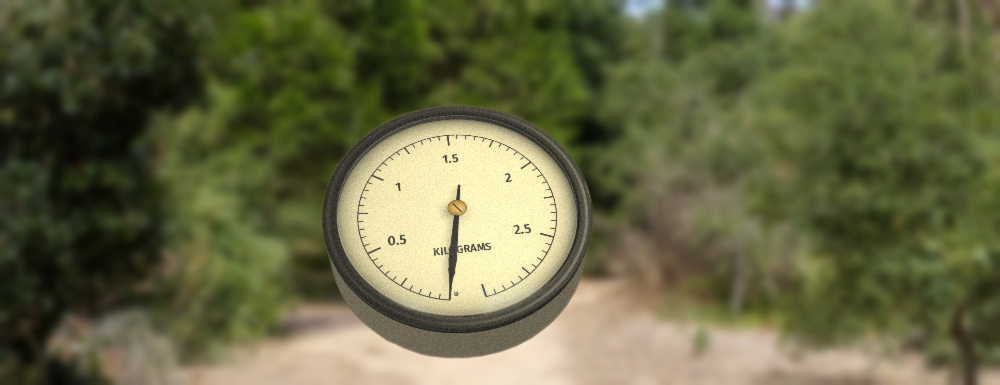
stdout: kg 0
